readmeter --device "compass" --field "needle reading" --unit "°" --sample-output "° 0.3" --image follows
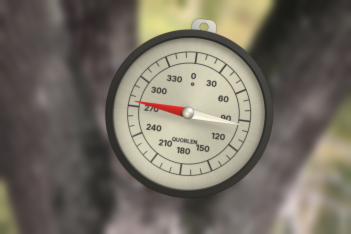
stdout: ° 275
